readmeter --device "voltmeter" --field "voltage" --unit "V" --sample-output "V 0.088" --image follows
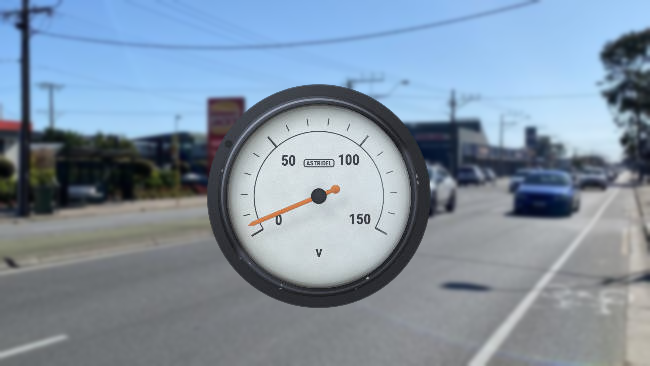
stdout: V 5
